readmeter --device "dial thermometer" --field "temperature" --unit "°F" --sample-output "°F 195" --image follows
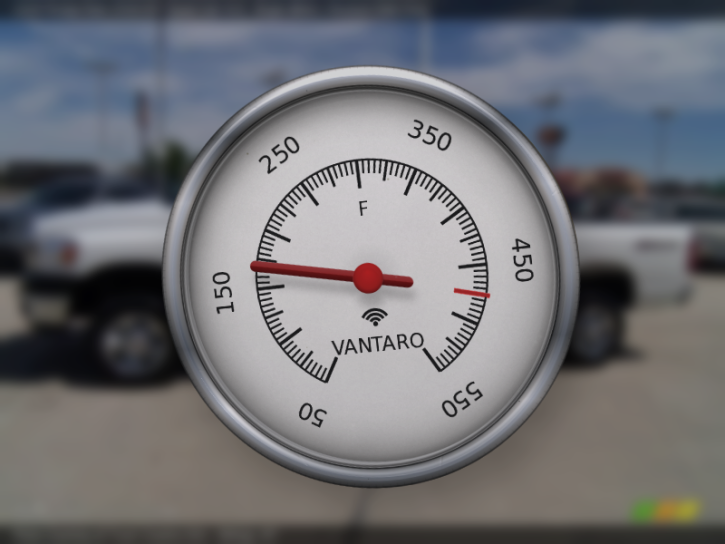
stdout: °F 170
